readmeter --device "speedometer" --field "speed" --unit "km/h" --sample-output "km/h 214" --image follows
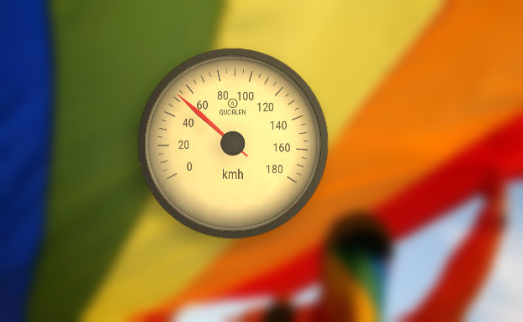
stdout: km/h 52.5
